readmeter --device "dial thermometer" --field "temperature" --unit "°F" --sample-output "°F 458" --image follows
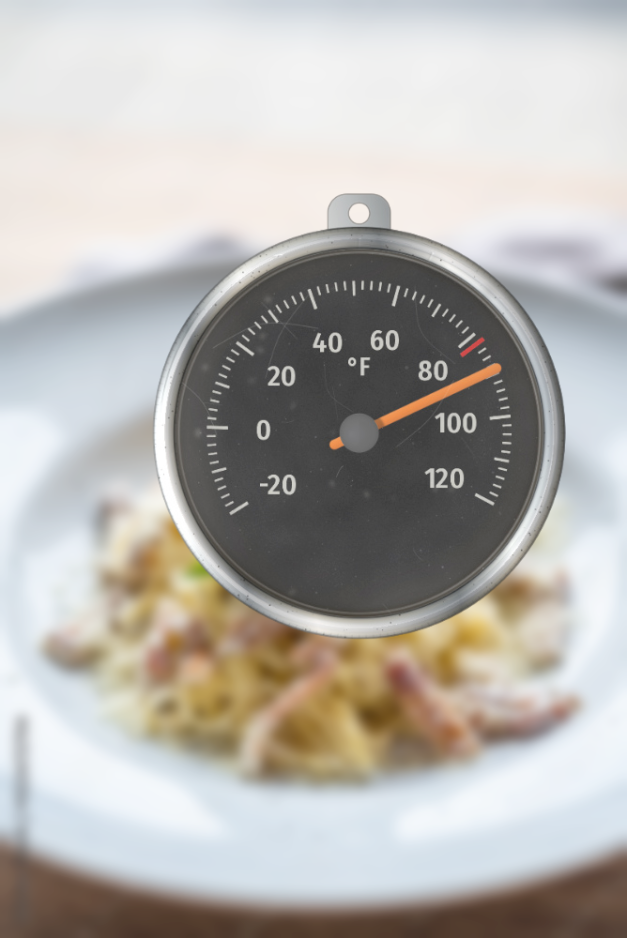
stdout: °F 89
